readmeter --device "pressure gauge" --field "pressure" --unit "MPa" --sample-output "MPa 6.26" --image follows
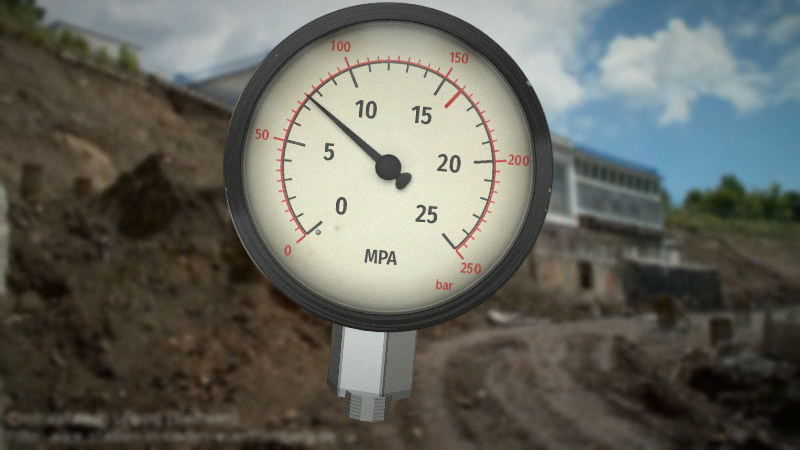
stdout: MPa 7.5
